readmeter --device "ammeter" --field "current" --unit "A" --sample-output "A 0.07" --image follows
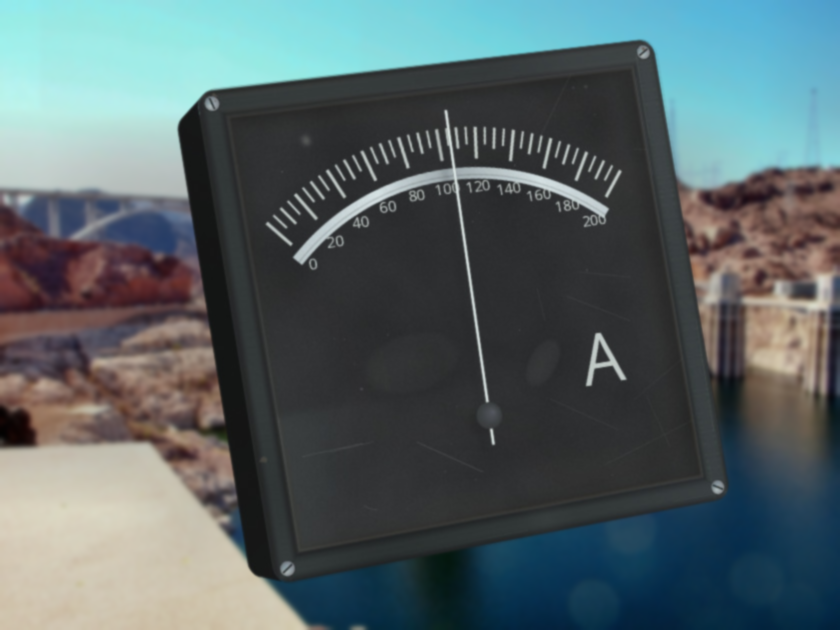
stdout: A 105
